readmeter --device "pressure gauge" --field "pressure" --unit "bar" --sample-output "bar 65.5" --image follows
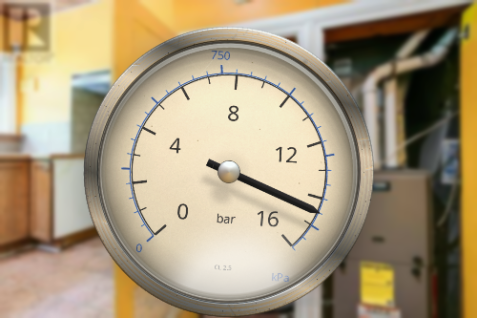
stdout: bar 14.5
